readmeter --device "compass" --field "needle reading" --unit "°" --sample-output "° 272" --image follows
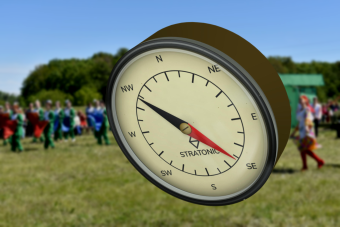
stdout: ° 135
